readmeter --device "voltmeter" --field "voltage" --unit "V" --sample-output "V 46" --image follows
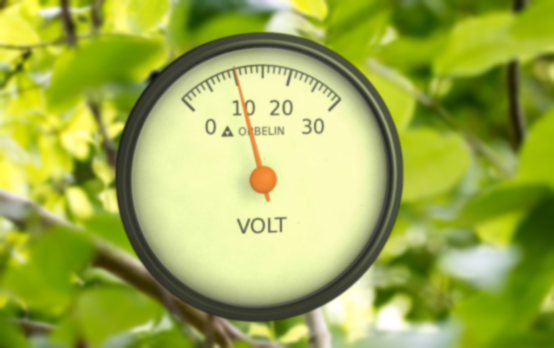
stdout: V 10
